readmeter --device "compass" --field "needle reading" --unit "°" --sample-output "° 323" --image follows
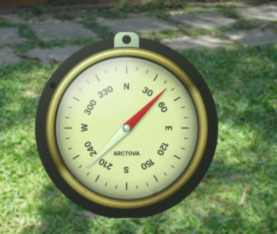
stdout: ° 45
